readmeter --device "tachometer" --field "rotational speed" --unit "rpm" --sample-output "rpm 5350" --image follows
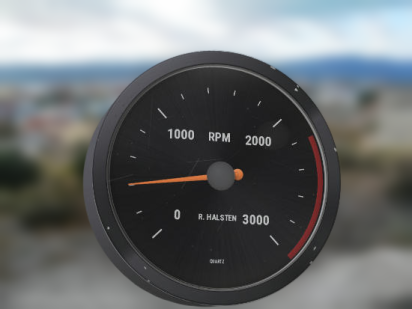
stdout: rpm 400
